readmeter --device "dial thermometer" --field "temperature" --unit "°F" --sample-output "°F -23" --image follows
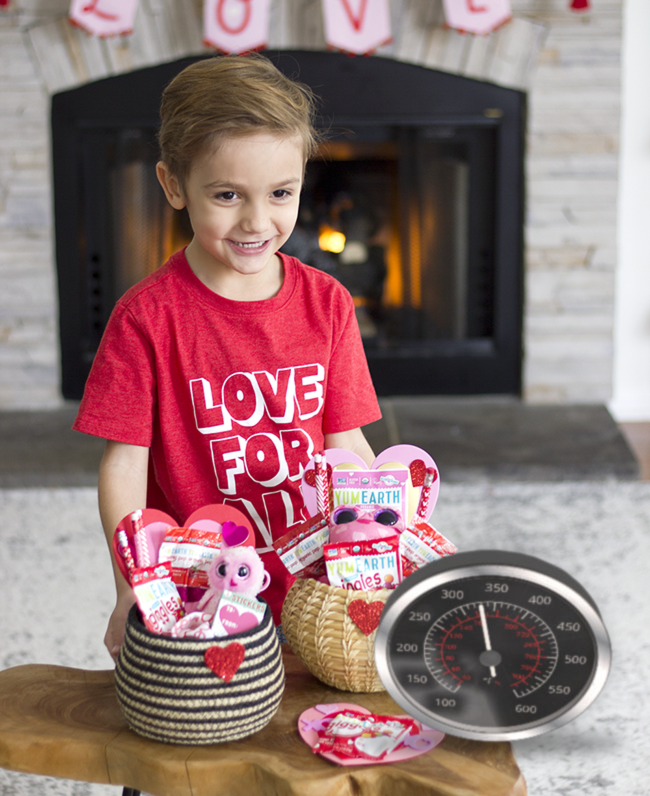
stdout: °F 330
